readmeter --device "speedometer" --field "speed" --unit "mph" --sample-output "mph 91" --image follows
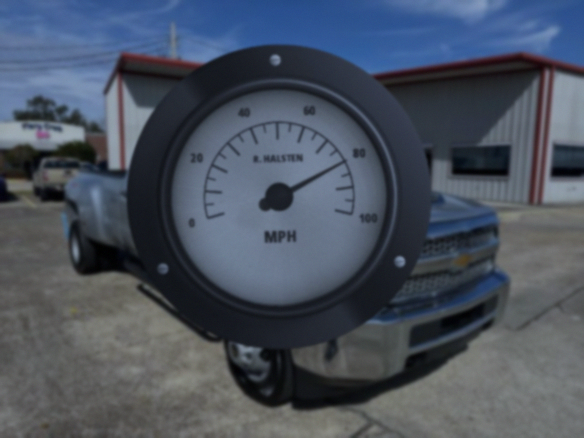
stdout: mph 80
